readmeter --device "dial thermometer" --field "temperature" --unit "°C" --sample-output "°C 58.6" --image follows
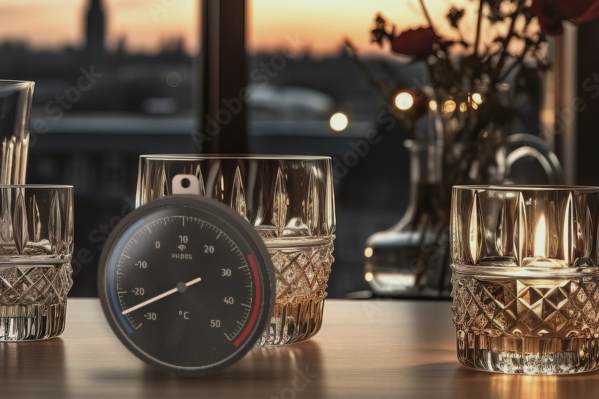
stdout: °C -25
